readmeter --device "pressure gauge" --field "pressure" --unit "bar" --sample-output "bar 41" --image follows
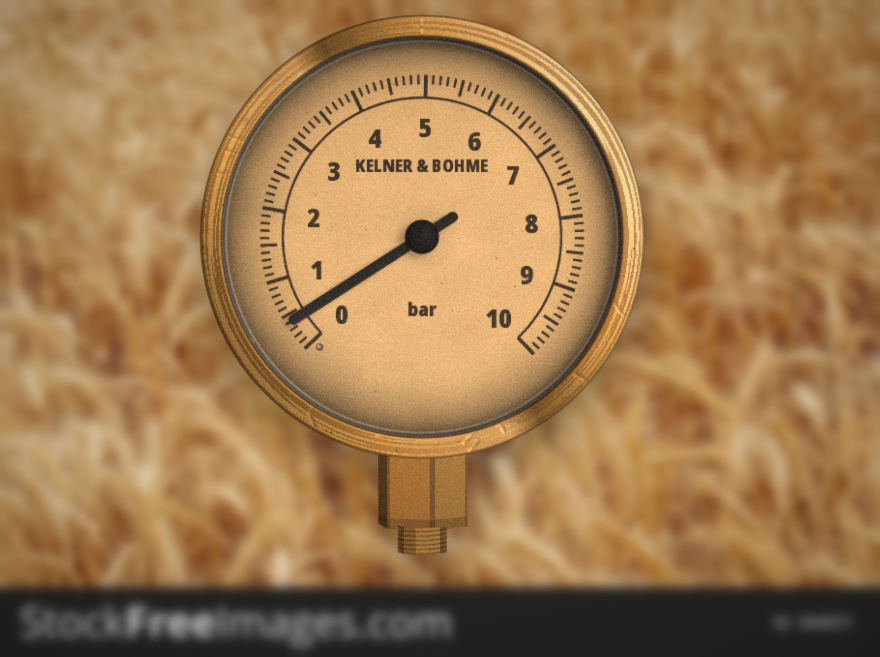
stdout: bar 0.4
